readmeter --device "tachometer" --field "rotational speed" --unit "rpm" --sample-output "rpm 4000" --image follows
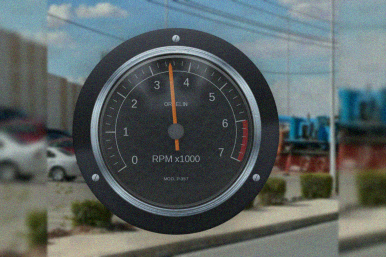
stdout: rpm 3500
